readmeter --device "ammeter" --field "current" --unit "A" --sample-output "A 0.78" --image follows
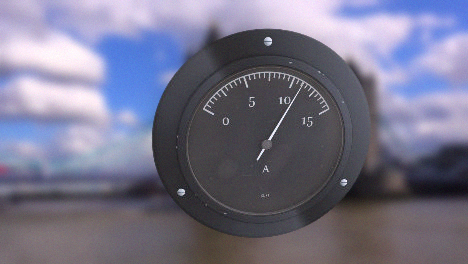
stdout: A 11
